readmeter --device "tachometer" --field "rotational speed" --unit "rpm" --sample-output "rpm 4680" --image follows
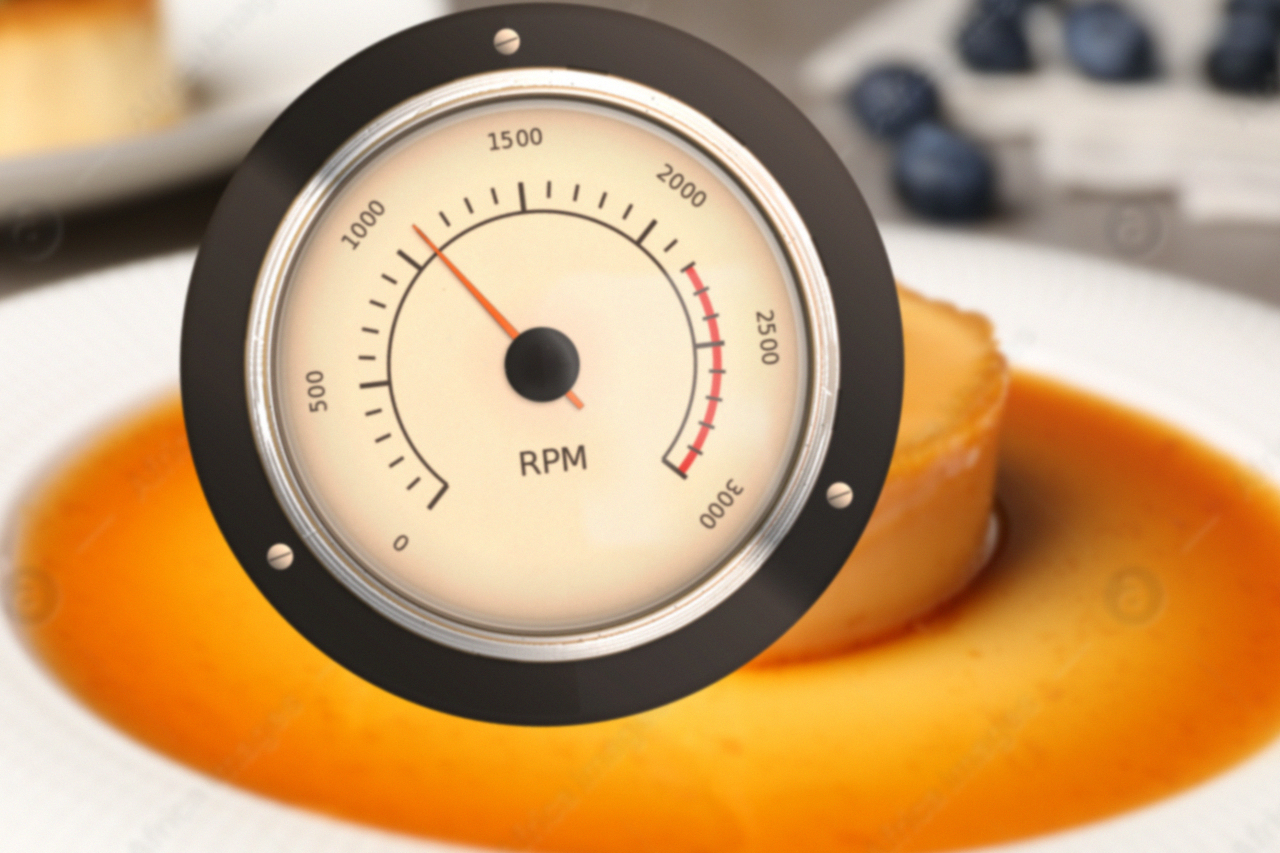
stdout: rpm 1100
